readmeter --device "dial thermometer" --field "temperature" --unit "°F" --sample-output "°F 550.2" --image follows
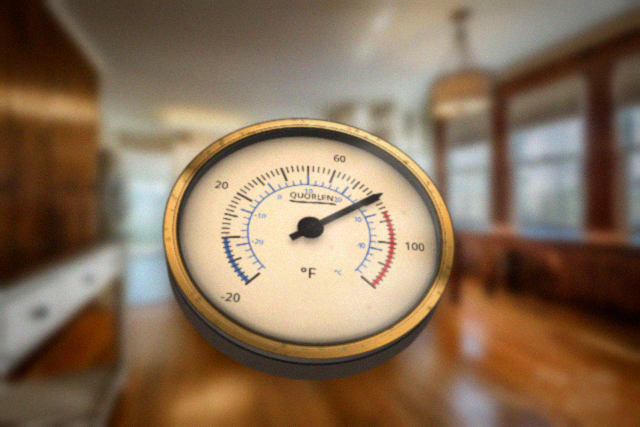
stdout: °F 80
